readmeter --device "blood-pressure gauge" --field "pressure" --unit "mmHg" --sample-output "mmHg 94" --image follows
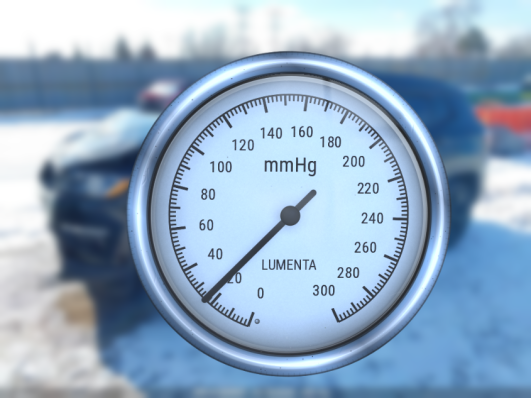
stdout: mmHg 24
